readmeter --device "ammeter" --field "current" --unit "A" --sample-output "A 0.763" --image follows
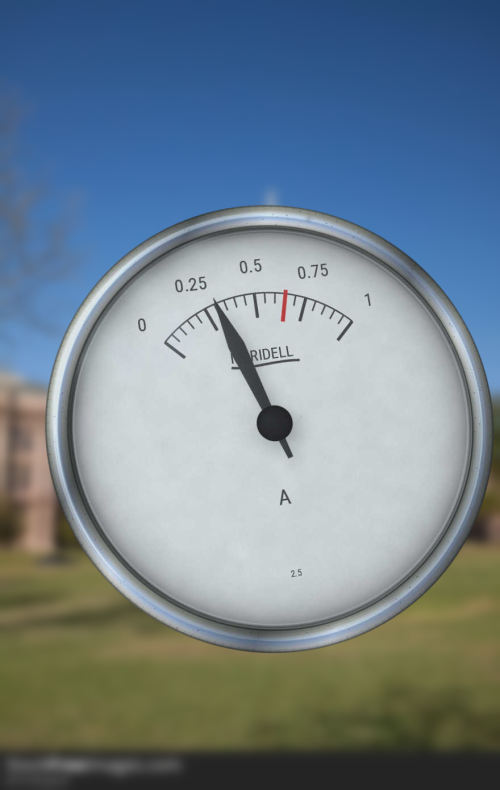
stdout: A 0.3
